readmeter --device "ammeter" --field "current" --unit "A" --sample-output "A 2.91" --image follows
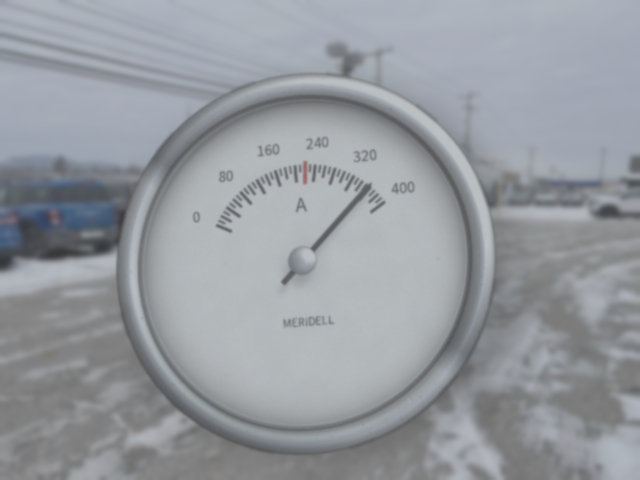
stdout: A 360
